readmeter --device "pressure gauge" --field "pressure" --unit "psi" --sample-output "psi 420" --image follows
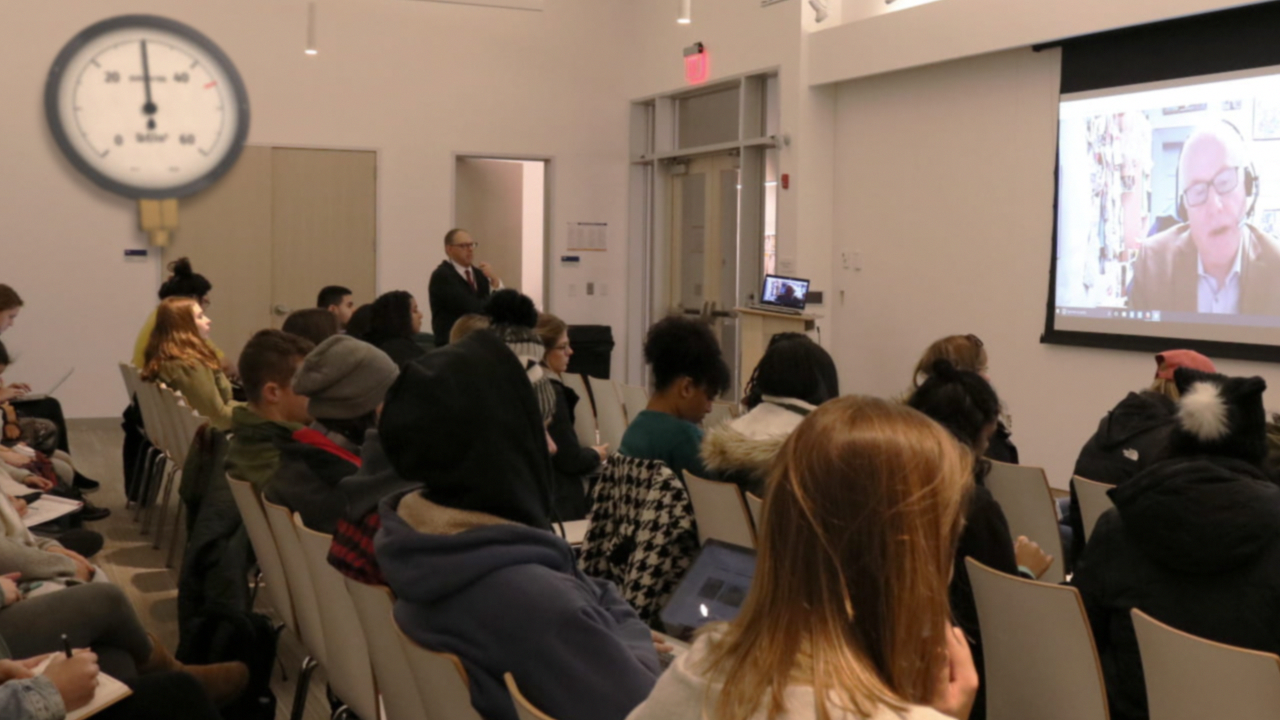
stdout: psi 30
